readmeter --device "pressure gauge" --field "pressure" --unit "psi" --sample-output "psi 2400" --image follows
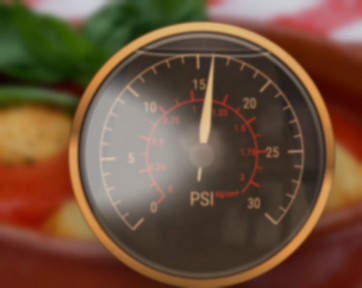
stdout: psi 16
